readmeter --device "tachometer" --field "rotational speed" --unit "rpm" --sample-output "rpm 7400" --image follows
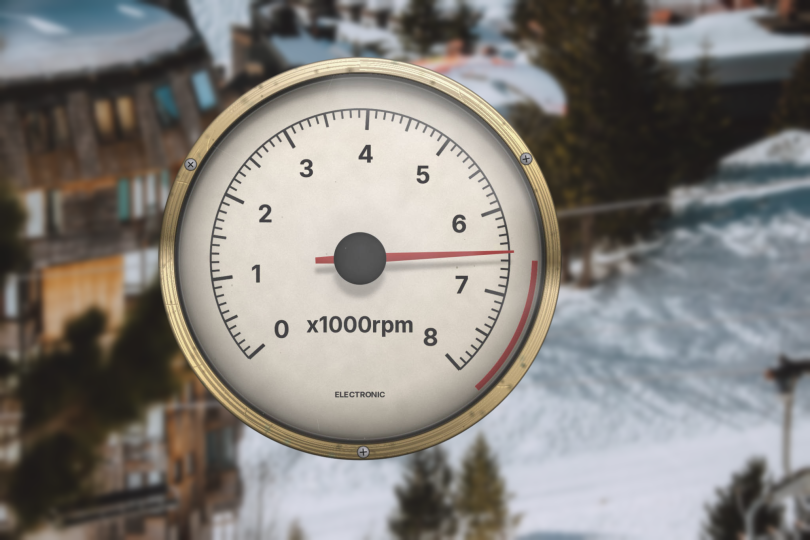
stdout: rpm 6500
